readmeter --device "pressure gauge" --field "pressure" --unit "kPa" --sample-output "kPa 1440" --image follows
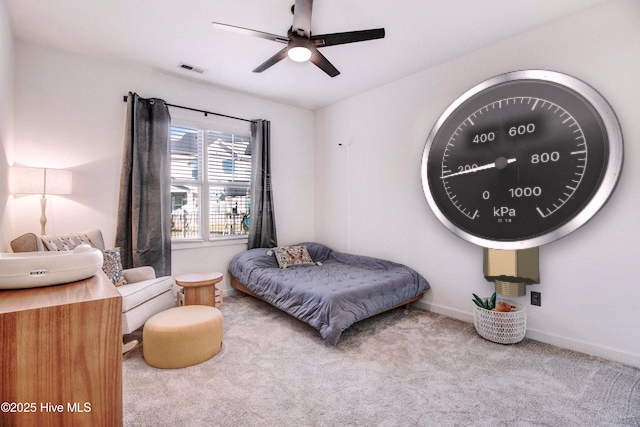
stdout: kPa 180
